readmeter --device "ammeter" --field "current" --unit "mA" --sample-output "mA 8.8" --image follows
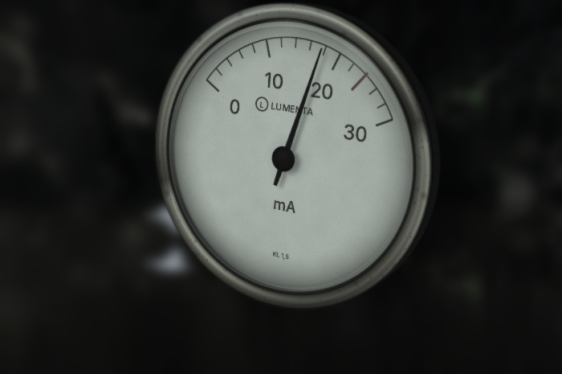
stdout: mA 18
